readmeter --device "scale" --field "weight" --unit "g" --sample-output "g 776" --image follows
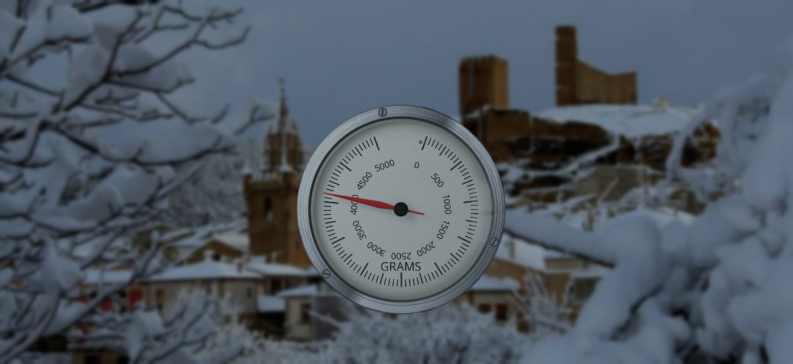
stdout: g 4100
